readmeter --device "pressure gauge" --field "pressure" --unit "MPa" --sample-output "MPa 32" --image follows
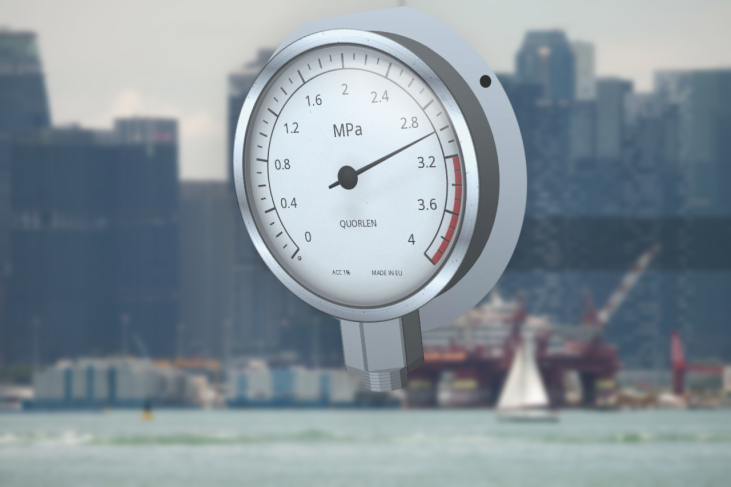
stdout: MPa 3
